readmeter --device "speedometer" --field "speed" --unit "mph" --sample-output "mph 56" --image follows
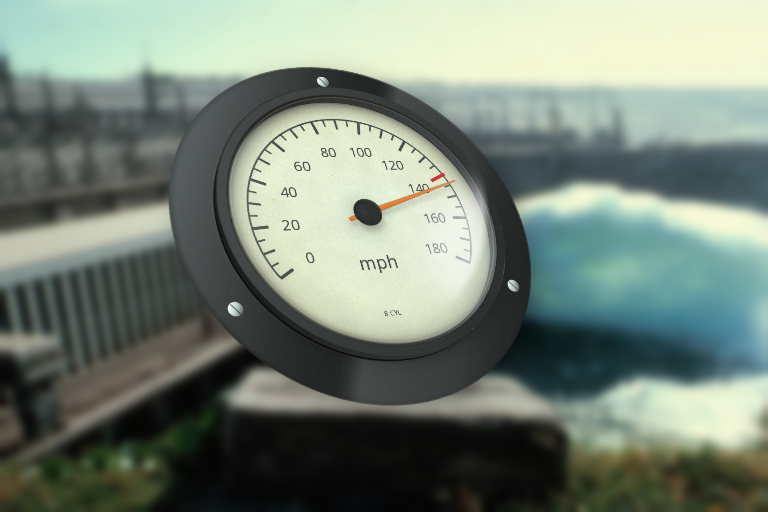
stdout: mph 145
